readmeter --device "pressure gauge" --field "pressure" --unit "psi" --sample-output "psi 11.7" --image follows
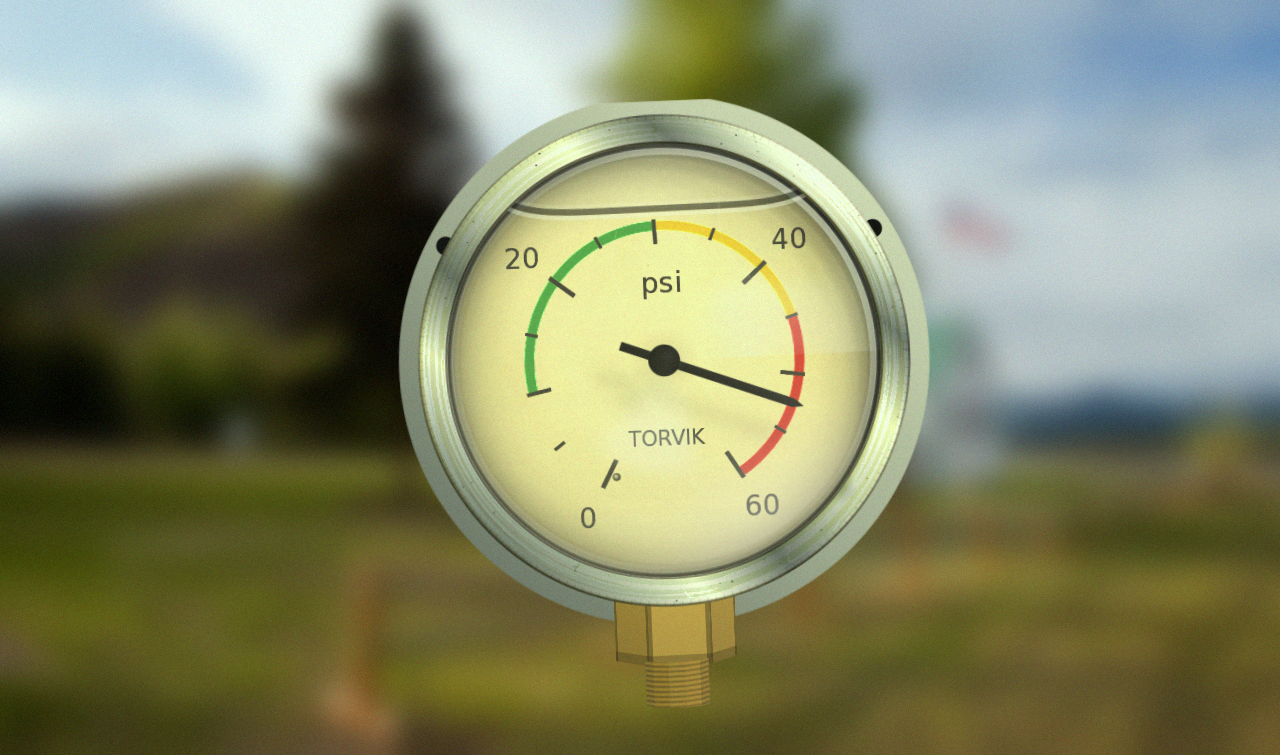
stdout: psi 52.5
